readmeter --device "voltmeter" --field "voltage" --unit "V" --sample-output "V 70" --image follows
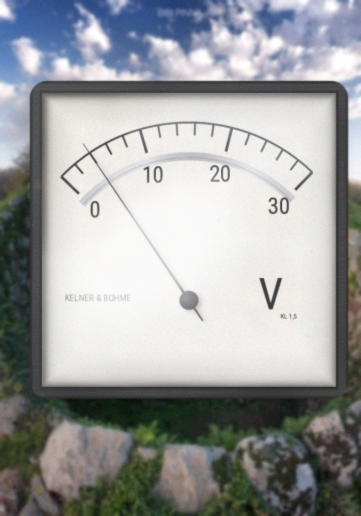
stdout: V 4
